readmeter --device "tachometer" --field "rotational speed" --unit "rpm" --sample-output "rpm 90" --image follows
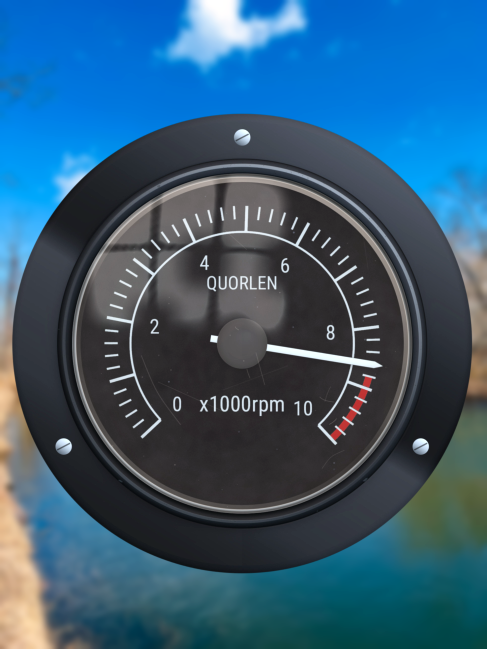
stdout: rpm 8600
